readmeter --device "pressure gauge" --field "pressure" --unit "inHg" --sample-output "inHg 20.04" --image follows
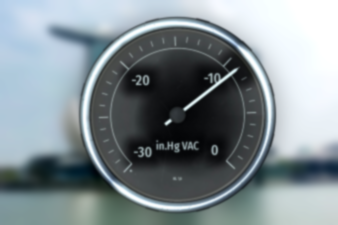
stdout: inHg -9
